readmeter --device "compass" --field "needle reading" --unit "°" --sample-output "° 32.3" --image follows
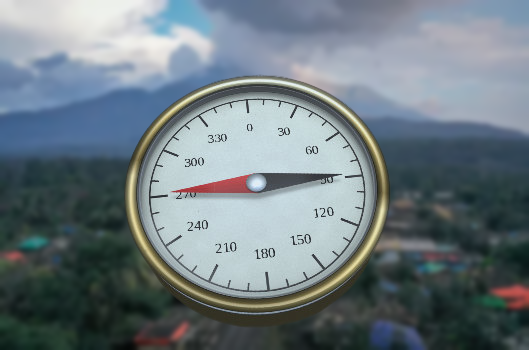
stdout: ° 270
